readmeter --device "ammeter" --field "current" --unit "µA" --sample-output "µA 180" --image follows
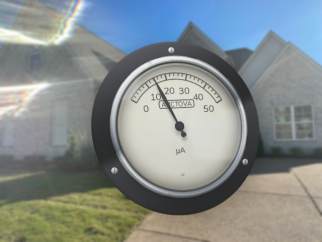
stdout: µA 14
